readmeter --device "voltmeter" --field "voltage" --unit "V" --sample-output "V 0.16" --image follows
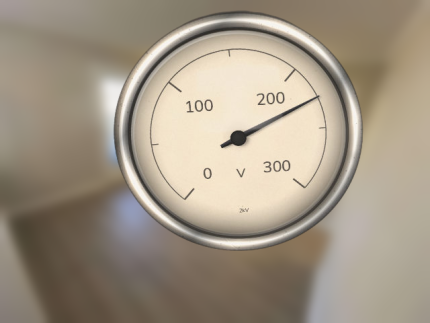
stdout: V 225
